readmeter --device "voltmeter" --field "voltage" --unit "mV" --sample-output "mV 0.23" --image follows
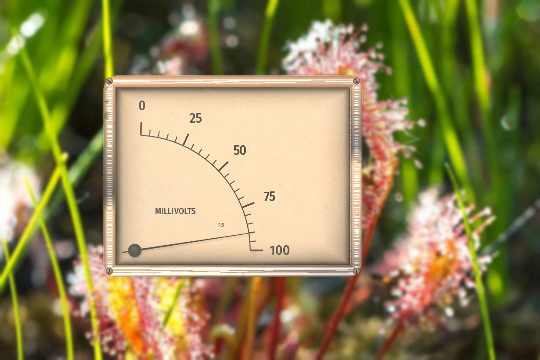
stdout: mV 90
